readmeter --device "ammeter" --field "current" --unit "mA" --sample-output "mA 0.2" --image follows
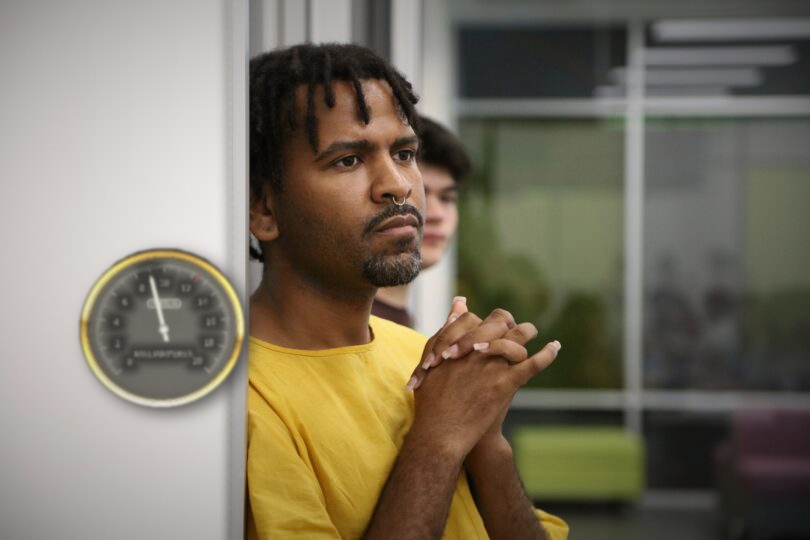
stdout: mA 9
